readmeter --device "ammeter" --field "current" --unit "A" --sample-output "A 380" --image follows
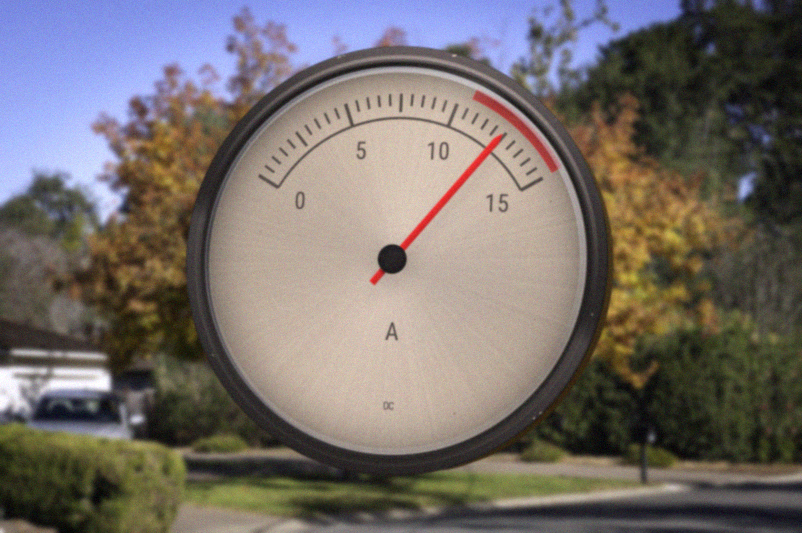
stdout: A 12.5
